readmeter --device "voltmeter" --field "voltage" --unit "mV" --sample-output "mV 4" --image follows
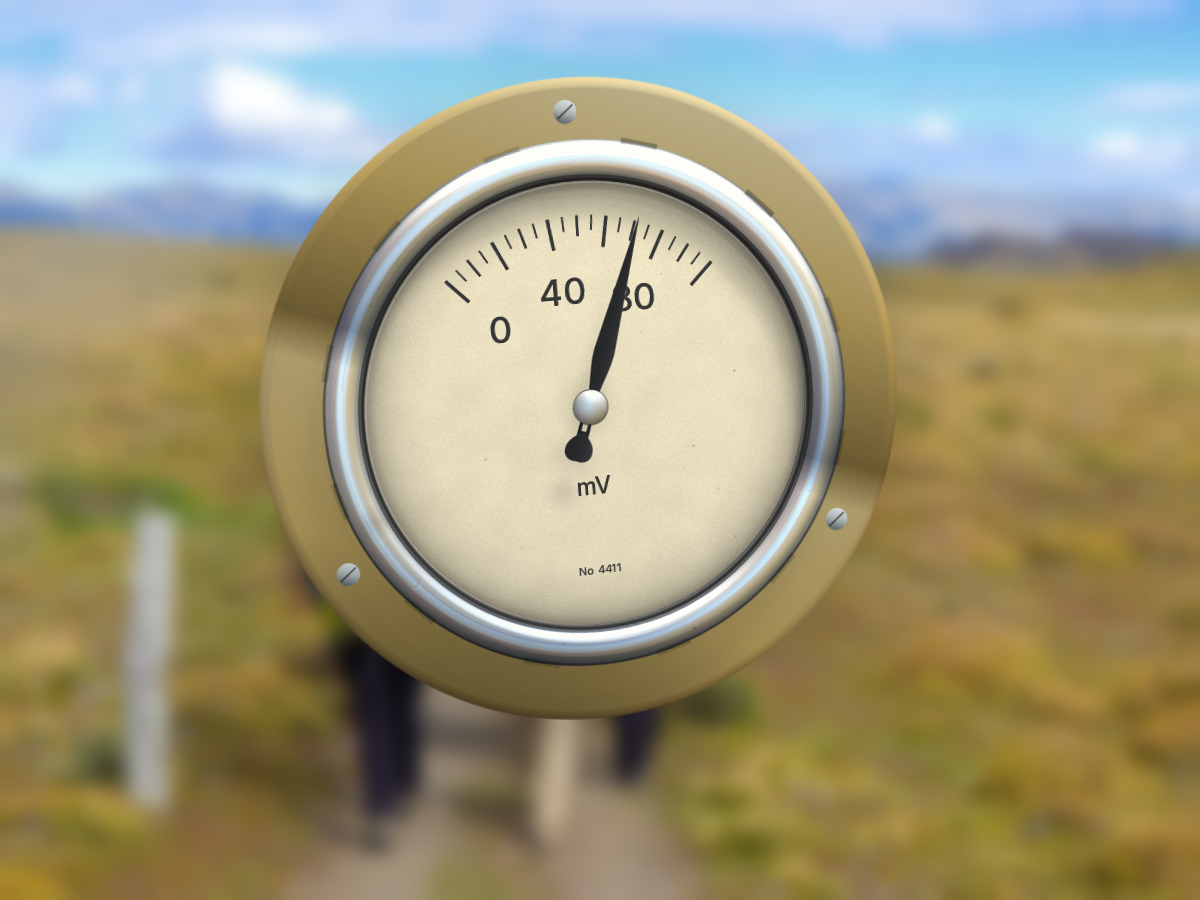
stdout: mV 70
